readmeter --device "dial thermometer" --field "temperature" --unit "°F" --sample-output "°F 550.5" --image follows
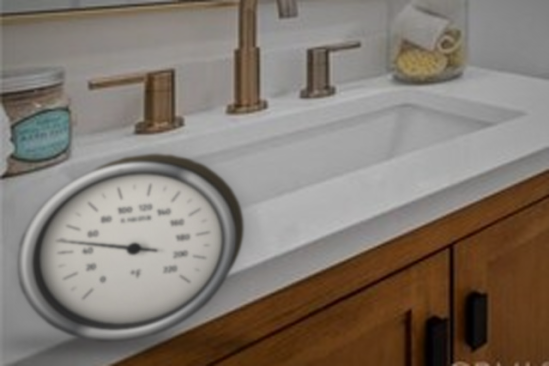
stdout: °F 50
